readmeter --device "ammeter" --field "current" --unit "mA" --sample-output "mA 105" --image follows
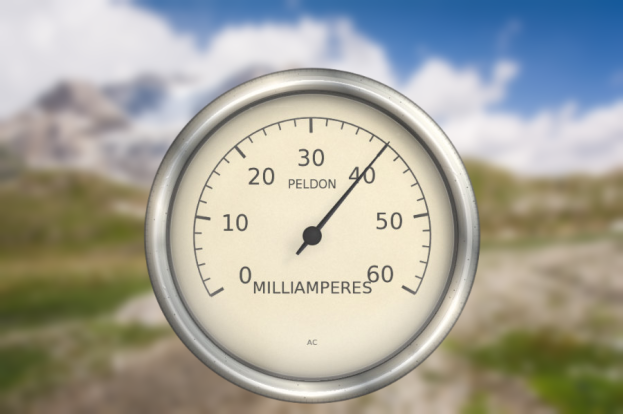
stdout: mA 40
